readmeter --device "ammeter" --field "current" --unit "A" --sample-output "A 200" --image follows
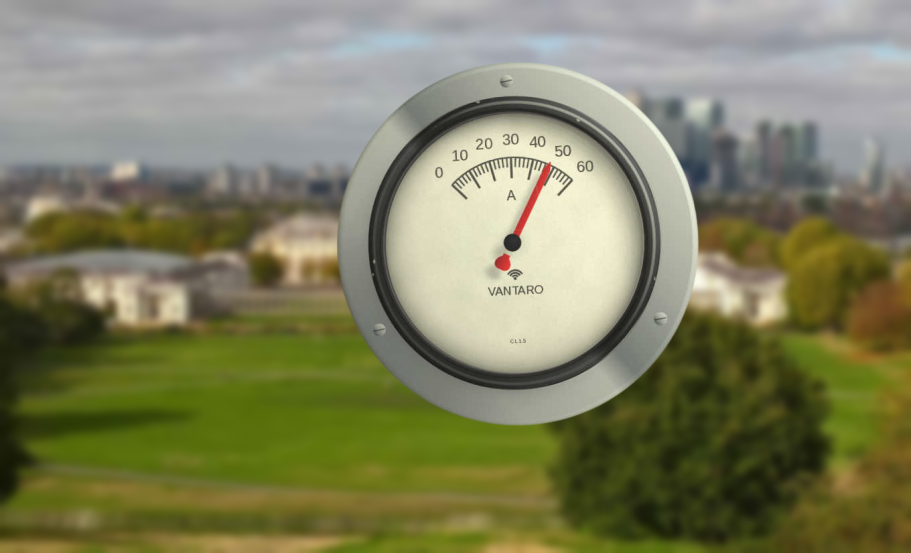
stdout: A 48
